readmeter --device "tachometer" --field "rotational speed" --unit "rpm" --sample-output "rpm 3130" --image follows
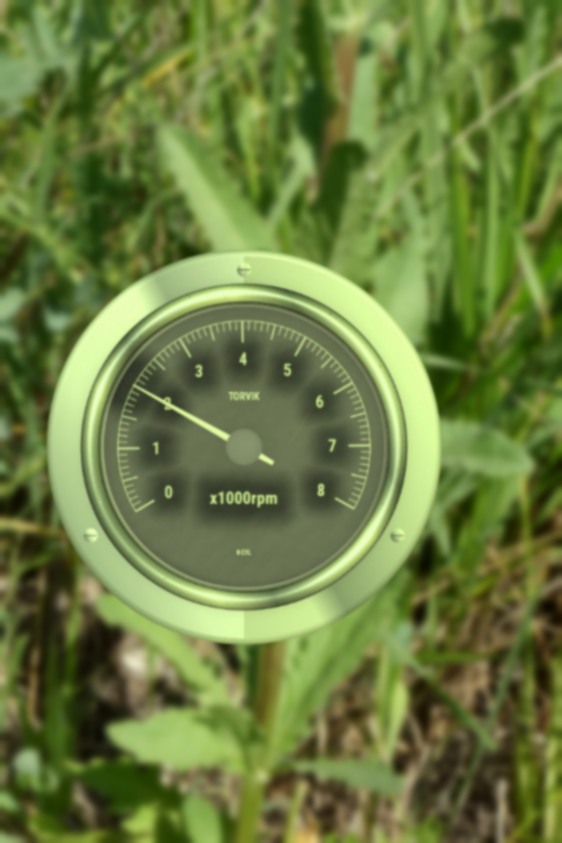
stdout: rpm 2000
